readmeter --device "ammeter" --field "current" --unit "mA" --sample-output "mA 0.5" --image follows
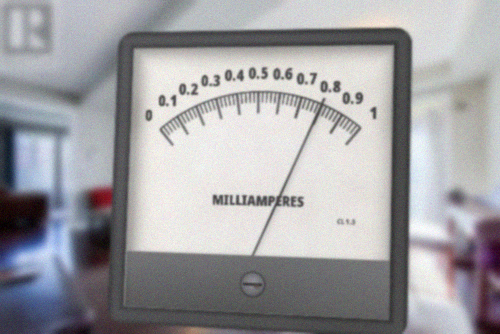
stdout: mA 0.8
